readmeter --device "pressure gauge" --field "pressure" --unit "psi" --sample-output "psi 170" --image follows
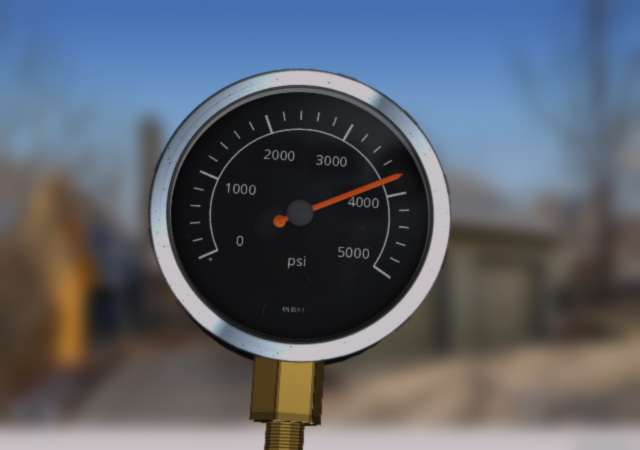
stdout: psi 3800
